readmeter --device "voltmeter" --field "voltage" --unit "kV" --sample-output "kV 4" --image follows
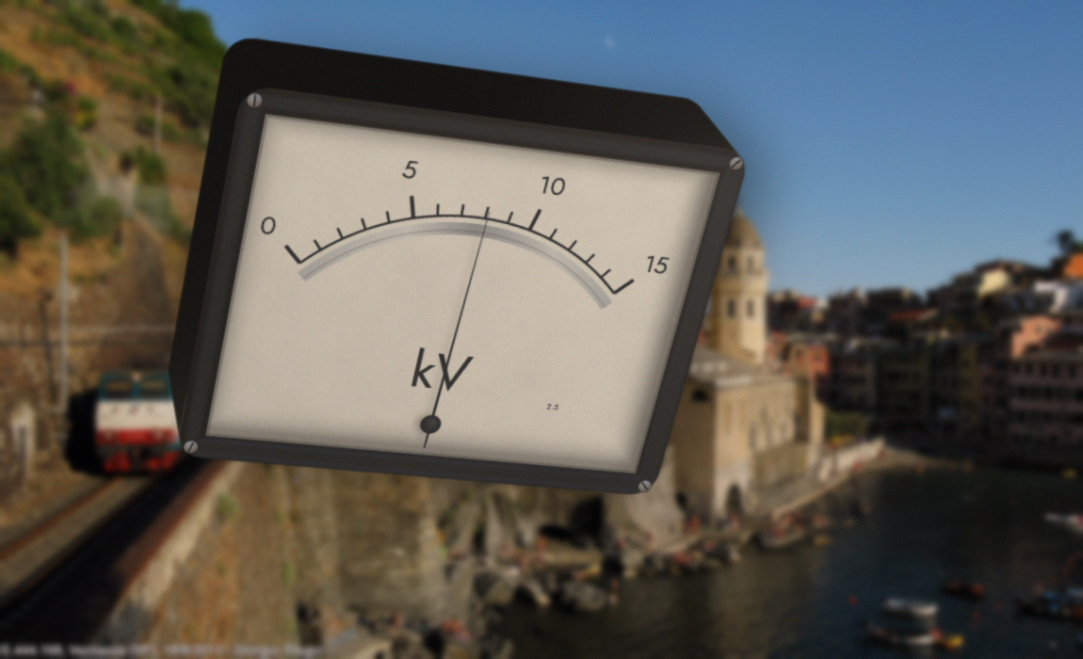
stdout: kV 8
